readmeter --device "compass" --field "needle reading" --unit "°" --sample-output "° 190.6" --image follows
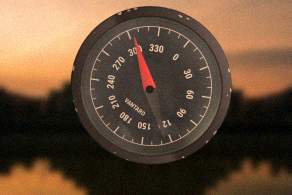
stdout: ° 305
